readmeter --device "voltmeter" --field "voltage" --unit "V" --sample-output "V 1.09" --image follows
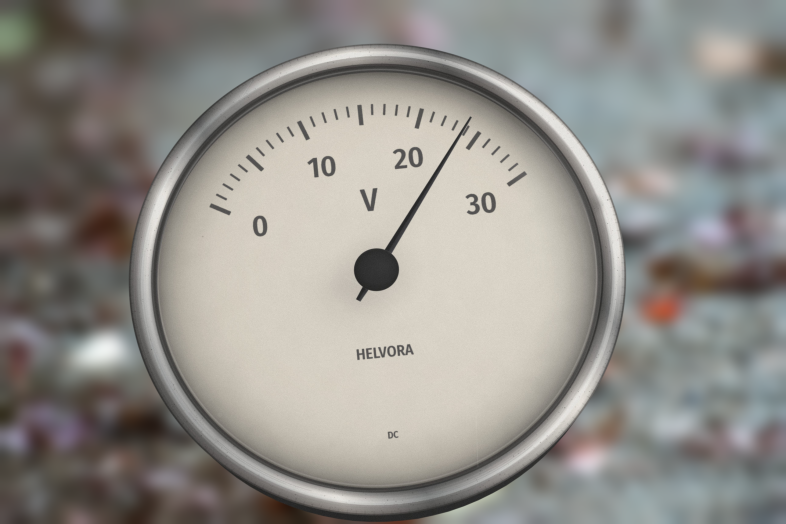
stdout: V 24
